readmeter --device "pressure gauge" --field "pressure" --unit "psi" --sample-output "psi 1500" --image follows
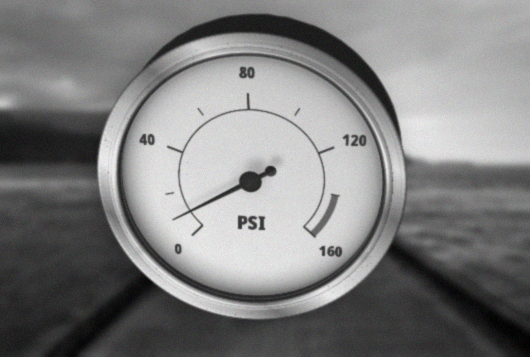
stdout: psi 10
